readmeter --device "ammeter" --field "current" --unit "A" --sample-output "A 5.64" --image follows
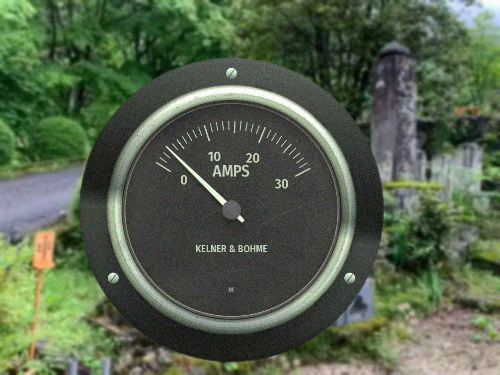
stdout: A 3
